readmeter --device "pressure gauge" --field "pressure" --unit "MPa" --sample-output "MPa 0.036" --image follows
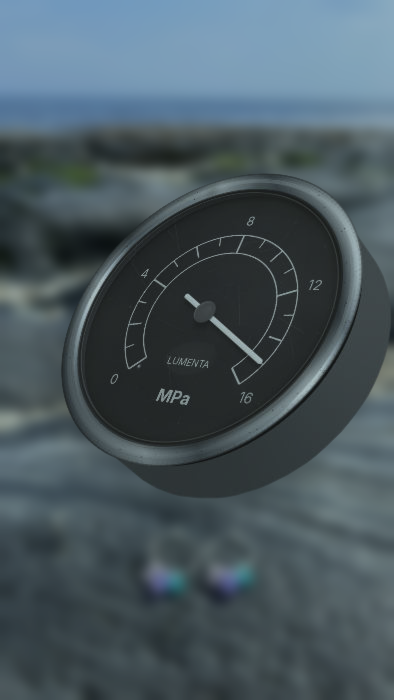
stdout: MPa 15
